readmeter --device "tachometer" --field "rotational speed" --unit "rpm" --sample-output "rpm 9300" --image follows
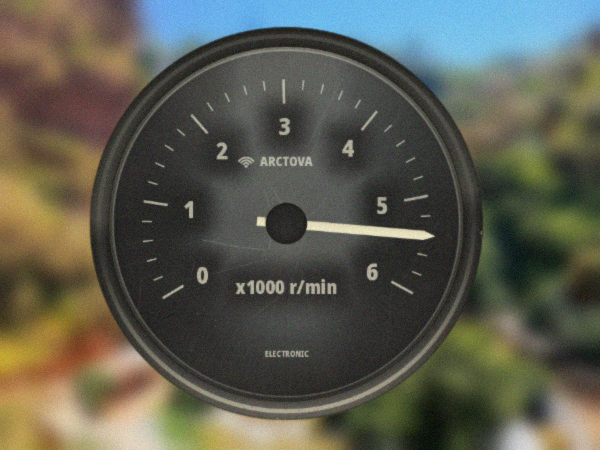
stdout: rpm 5400
